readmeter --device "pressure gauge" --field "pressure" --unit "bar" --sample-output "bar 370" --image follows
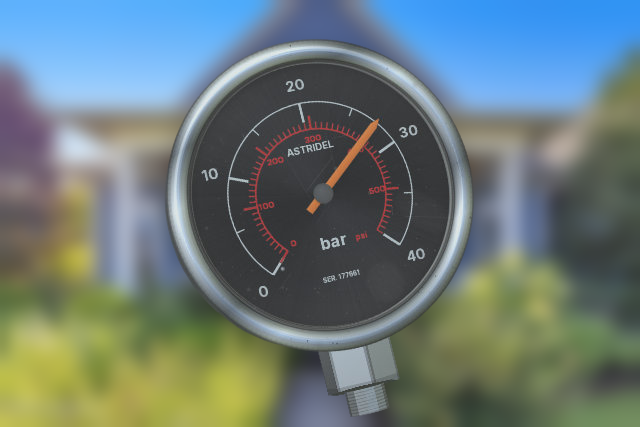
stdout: bar 27.5
